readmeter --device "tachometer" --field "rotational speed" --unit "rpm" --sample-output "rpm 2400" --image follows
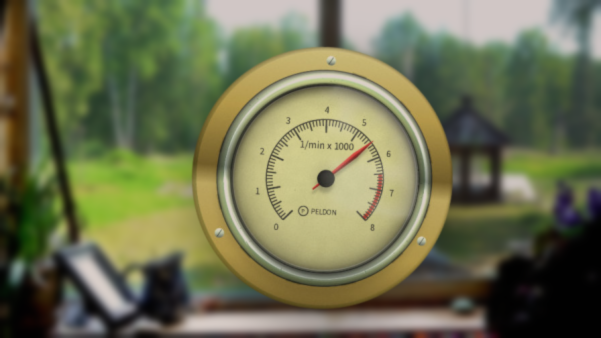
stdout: rpm 5500
